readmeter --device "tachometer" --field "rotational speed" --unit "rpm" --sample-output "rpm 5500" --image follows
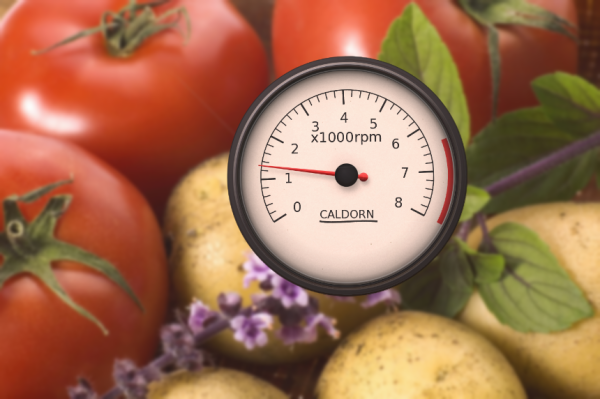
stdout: rpm 1300
